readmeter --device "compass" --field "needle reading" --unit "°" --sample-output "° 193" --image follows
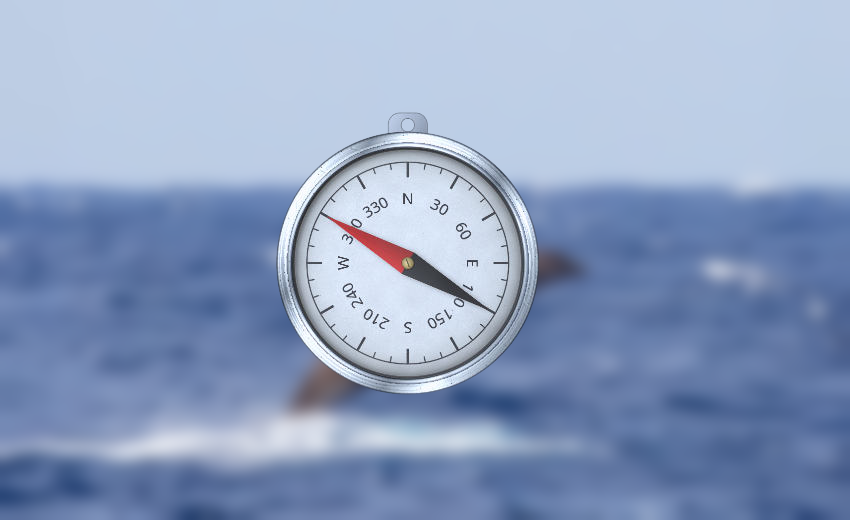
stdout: ° 300
